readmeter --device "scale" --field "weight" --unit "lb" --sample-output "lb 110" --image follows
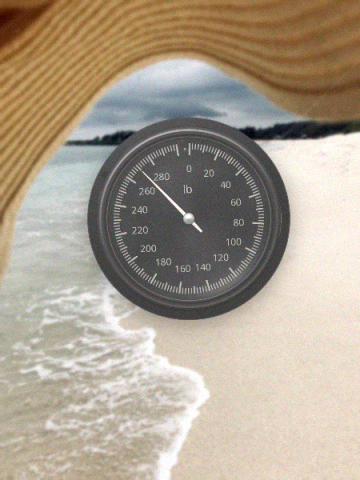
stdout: lb 270
